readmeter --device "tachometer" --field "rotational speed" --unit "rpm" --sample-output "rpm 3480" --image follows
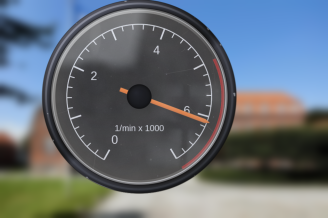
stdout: rpm 6100
